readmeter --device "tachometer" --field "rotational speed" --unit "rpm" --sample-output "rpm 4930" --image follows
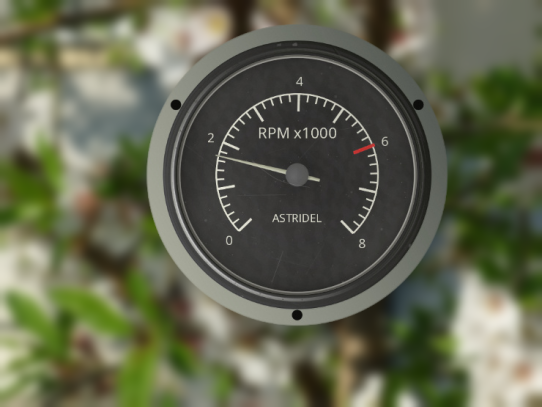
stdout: rpm 1700
